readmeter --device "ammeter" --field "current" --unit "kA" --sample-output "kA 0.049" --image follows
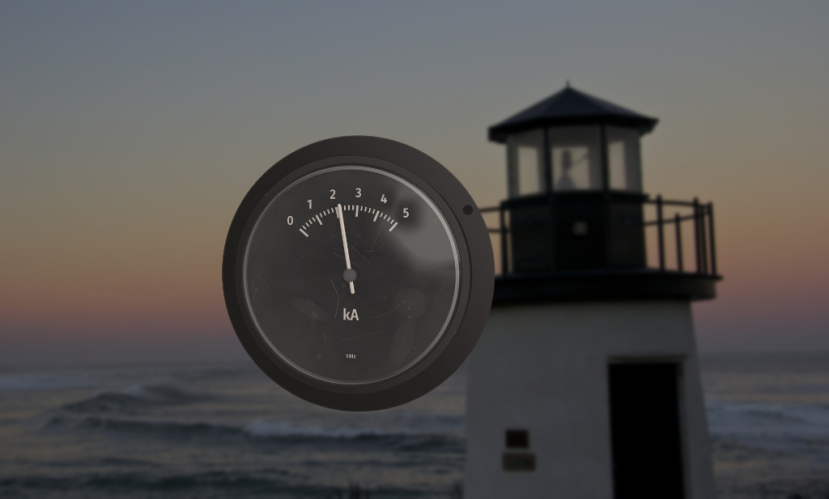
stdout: kA 2.2
